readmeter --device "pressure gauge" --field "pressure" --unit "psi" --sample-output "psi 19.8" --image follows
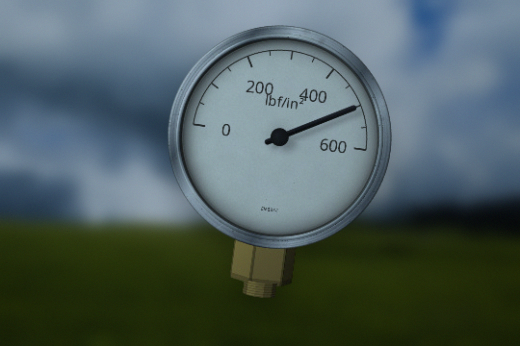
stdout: psi 500
